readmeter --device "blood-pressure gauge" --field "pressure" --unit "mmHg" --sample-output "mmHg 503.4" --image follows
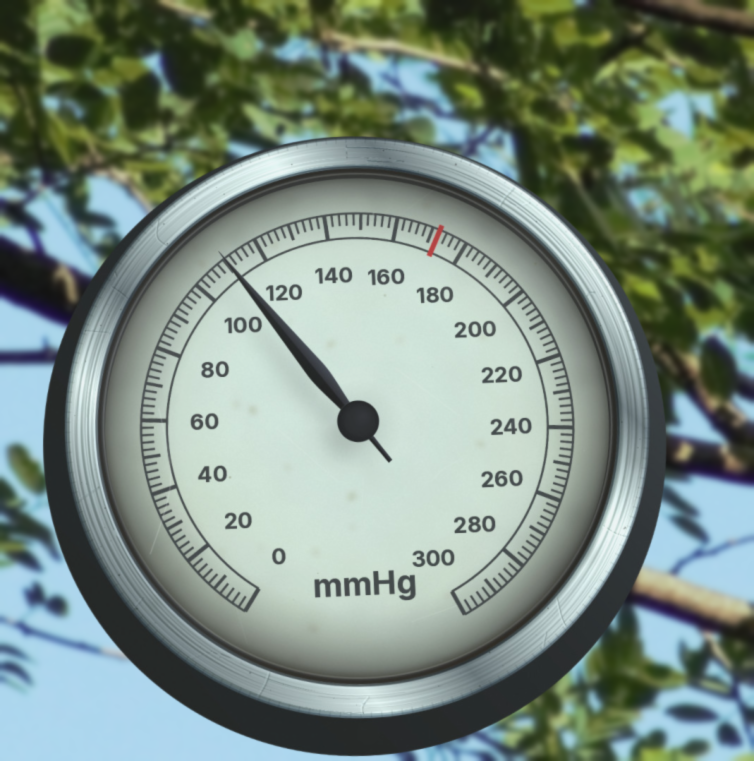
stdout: mmHg 110
